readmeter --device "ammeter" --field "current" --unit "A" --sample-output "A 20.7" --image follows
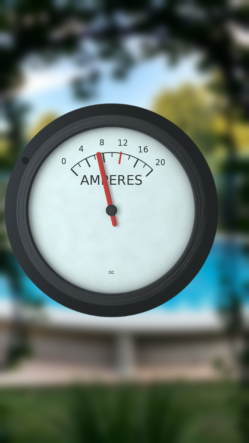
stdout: A 7
